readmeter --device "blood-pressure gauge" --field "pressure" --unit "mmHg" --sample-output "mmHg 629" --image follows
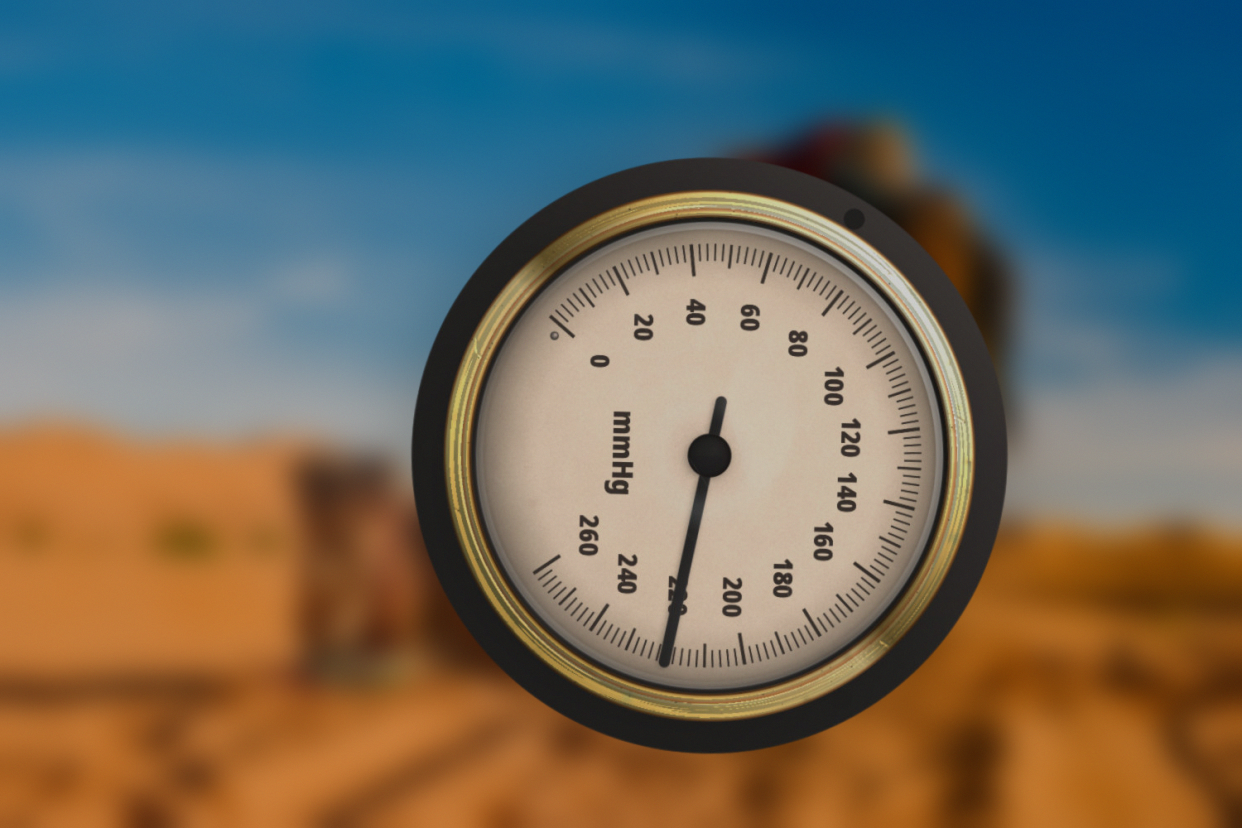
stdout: mmHg 220
